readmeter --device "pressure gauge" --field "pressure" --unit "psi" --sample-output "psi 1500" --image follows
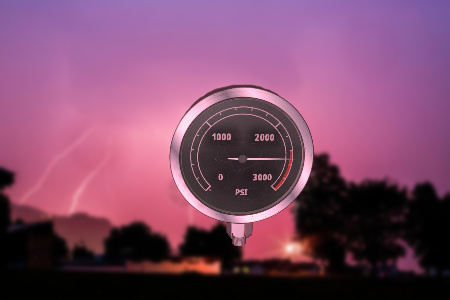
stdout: psi 2500
